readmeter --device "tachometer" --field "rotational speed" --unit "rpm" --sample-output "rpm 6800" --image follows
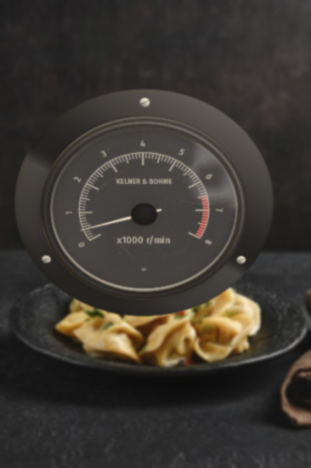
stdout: rpm 500
